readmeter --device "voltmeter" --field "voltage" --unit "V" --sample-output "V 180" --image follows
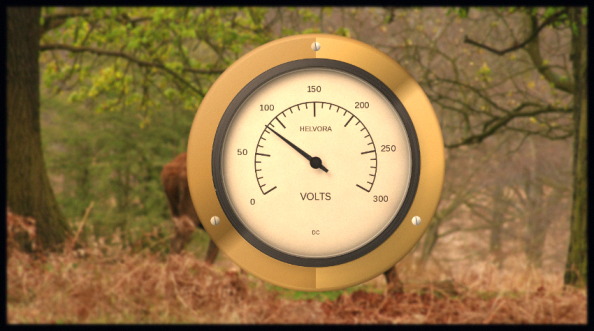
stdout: V 85
